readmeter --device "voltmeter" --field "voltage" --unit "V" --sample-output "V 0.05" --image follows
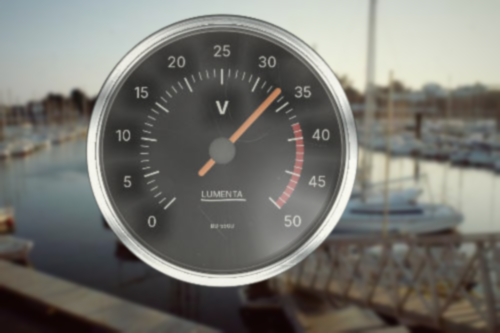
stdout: V 33
